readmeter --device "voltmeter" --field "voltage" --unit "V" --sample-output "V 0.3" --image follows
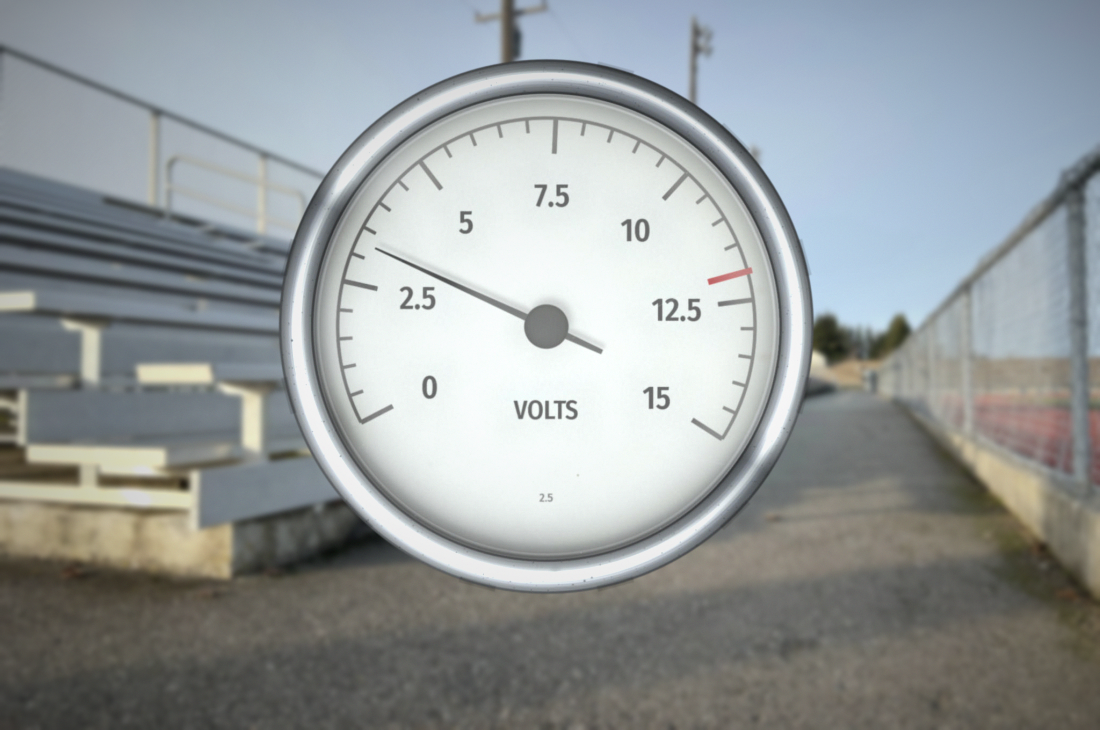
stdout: V 3.25
